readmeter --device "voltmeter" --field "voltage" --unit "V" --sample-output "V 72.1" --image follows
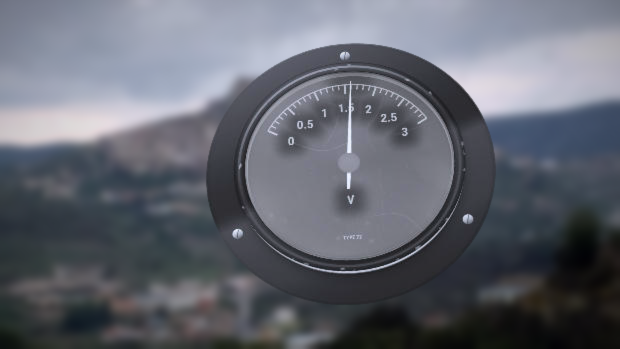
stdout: V 1.6
